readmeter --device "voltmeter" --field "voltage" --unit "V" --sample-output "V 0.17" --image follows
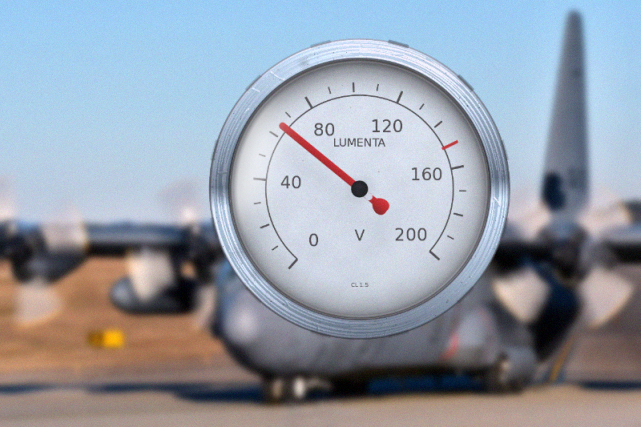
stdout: V 65
